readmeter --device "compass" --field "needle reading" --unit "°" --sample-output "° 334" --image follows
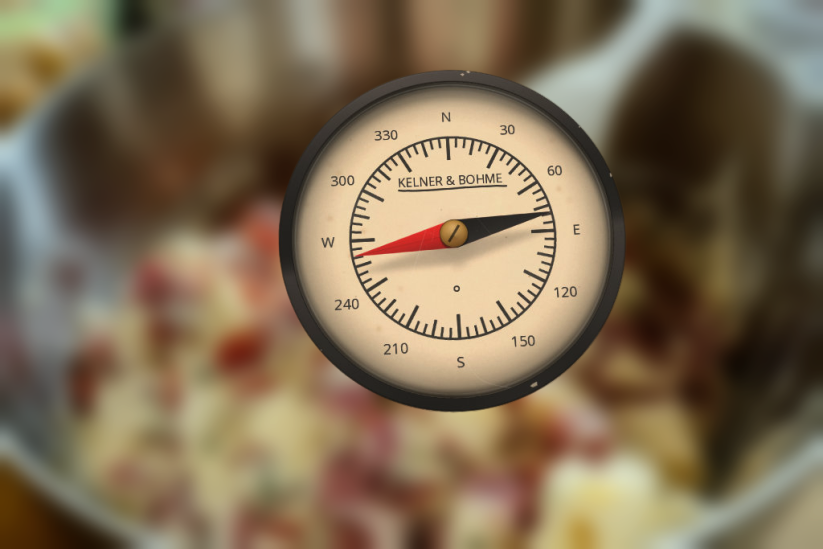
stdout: ° 260
